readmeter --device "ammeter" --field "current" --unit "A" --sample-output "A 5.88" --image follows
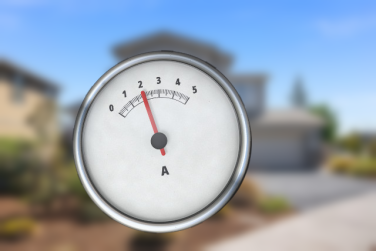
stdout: A 2
